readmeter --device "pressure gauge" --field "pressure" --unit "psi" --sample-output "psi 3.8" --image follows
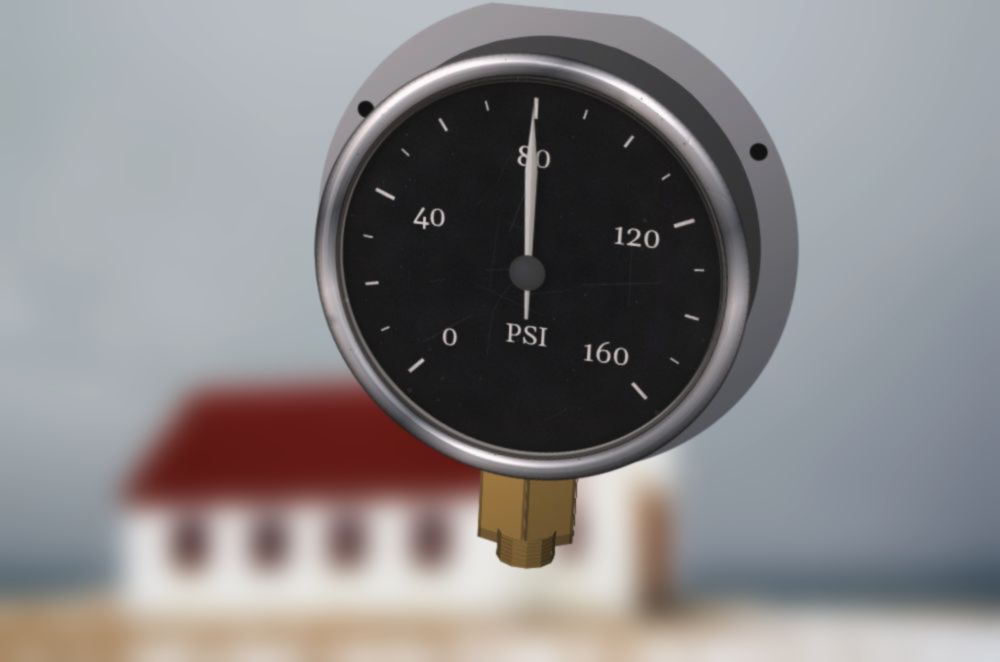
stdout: psi 80
